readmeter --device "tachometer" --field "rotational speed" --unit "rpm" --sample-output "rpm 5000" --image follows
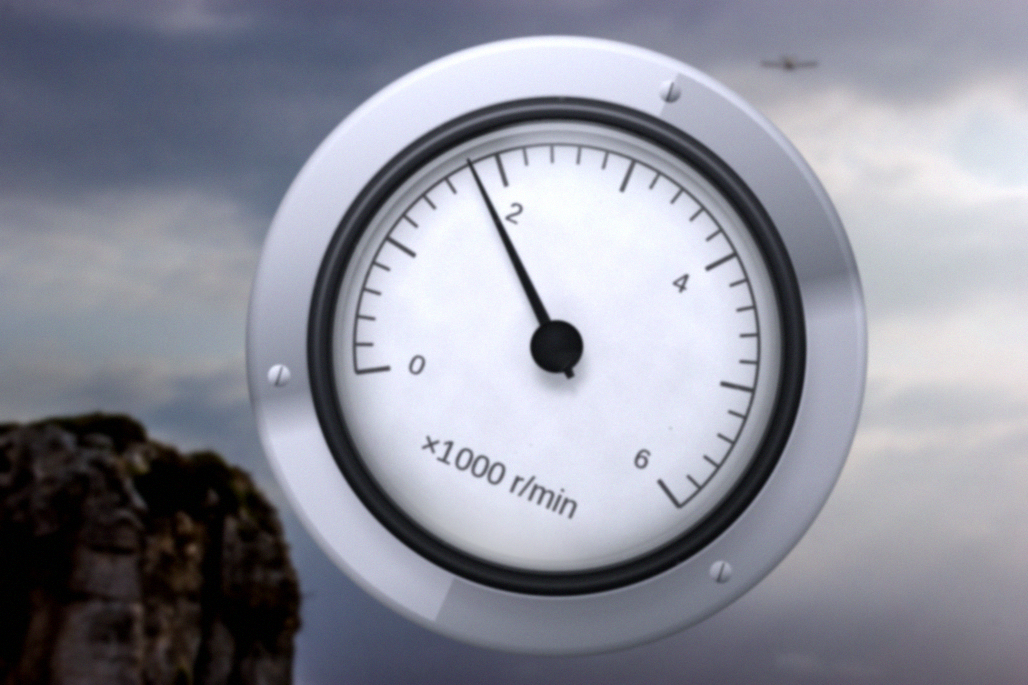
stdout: rpm 1800
